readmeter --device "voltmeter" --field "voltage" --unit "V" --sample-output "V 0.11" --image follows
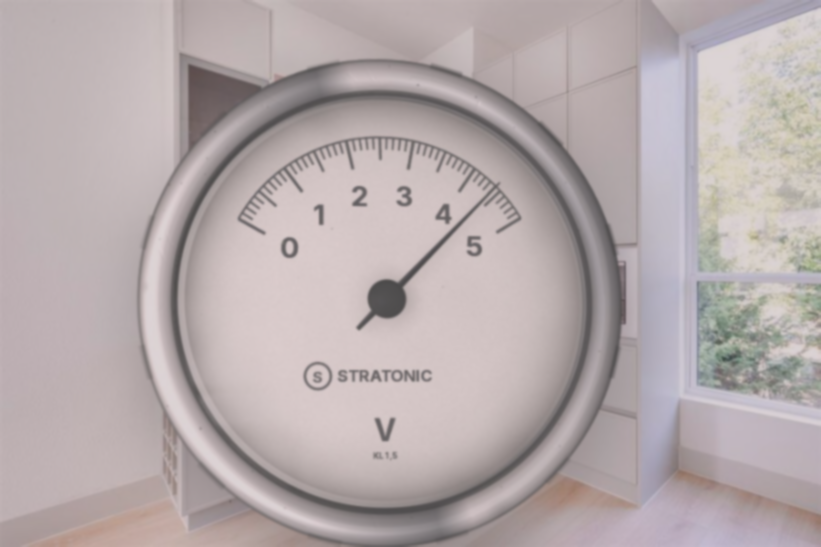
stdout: V 4.4
